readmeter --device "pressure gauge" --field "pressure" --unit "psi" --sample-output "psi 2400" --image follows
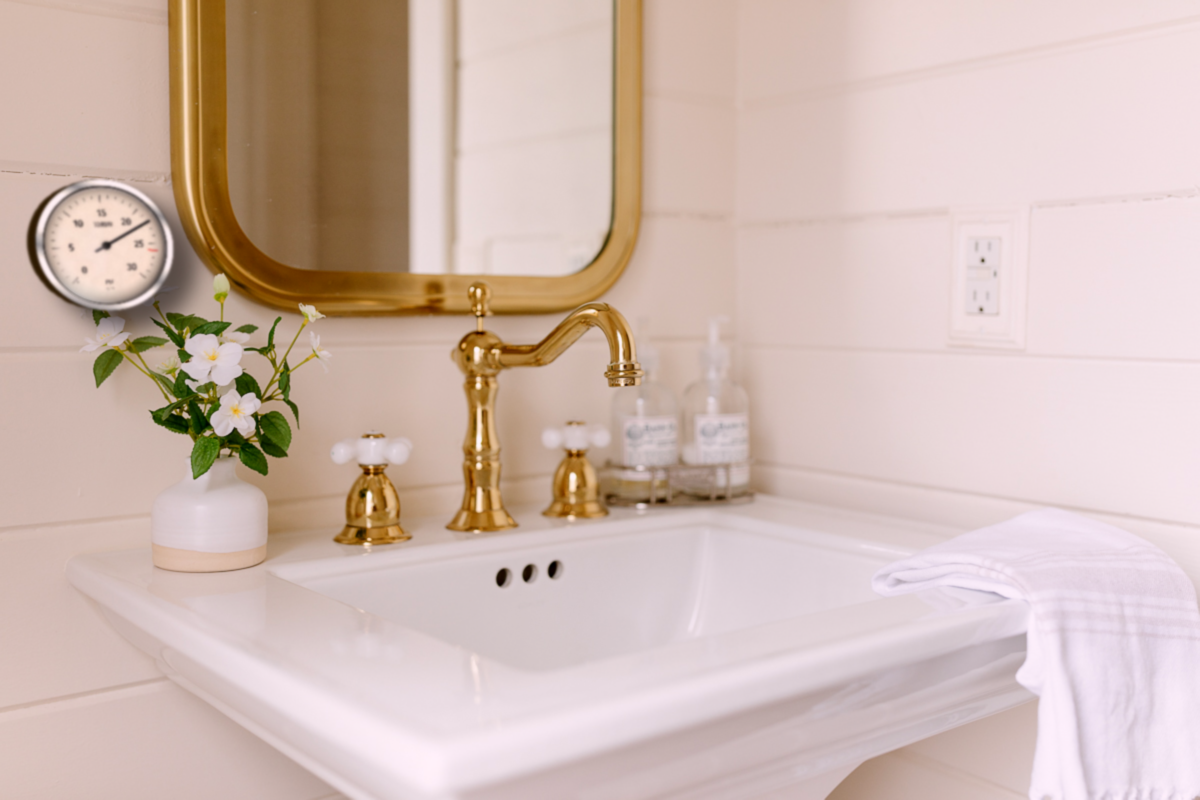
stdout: psi 22
